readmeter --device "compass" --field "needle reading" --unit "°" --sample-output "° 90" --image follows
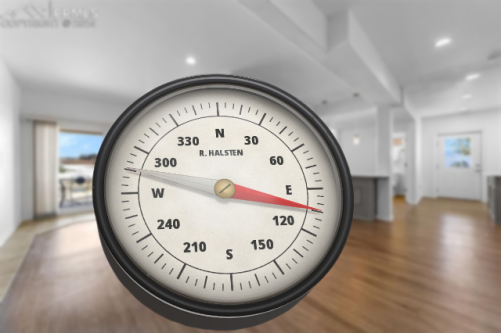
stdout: ° 105
